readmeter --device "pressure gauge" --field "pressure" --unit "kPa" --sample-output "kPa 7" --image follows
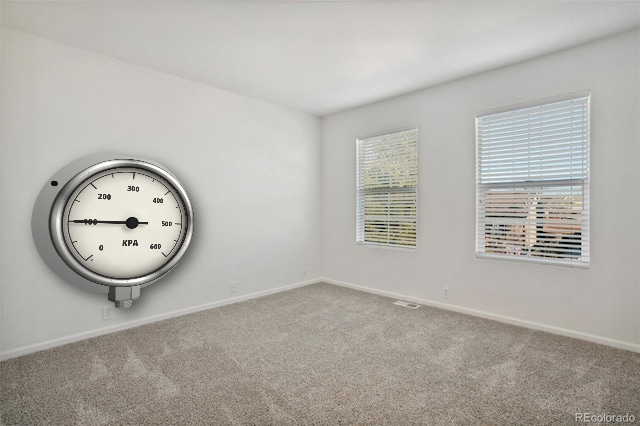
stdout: kPa 100
